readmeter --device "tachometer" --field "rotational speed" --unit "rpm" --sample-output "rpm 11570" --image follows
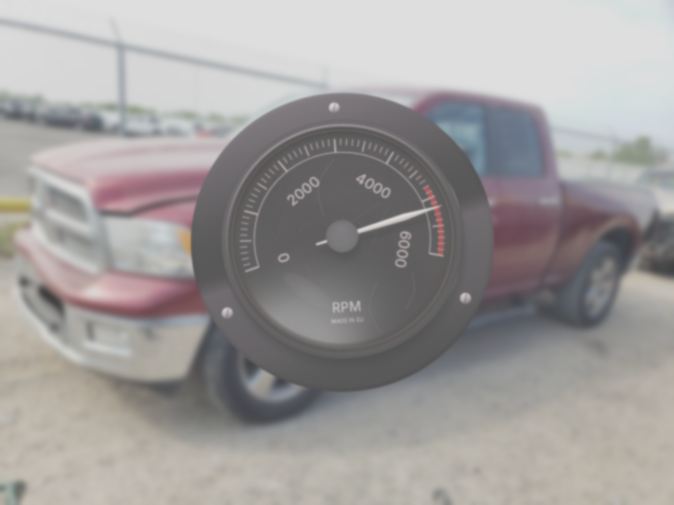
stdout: rpm 5200
